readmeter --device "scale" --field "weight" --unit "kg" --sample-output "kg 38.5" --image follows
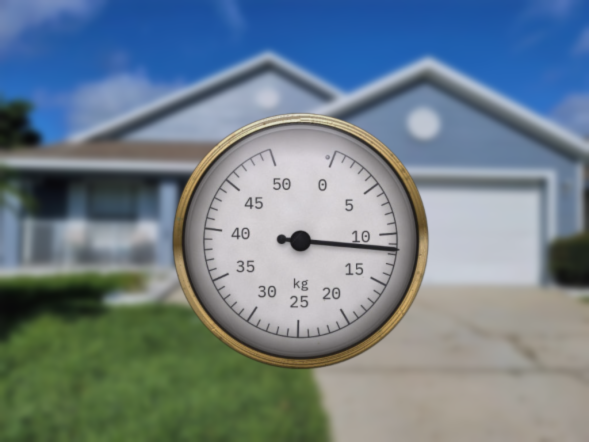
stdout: kg 11.5
